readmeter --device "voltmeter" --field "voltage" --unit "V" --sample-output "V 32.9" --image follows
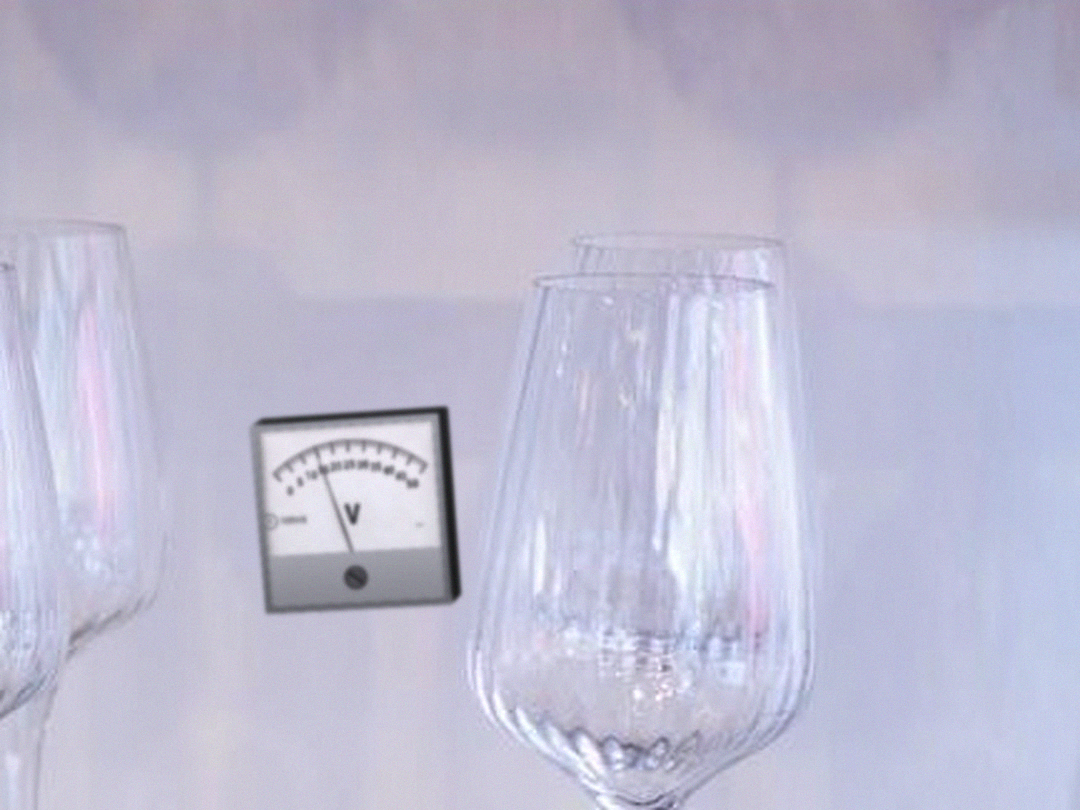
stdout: V 15
